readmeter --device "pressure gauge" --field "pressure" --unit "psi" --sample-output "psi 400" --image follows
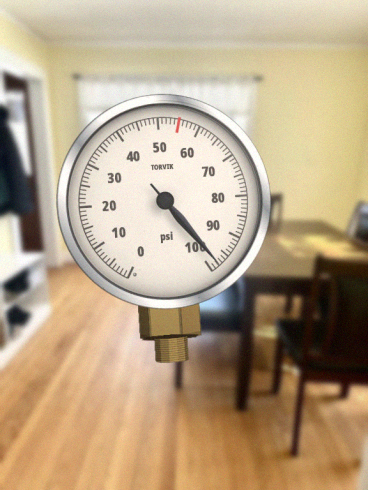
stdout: psi 98
